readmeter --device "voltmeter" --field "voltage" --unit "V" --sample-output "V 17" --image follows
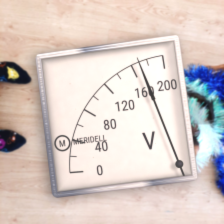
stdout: V 170
